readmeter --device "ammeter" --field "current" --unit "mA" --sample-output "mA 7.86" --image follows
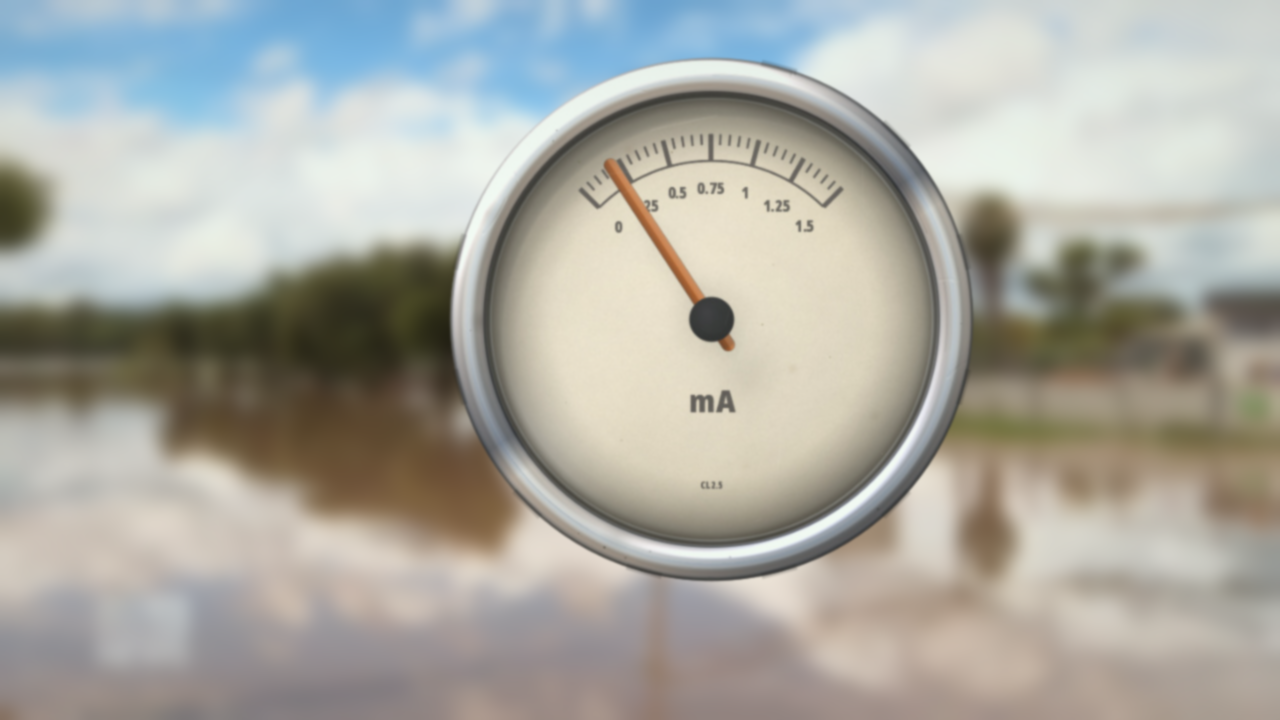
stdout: mA 0.2
